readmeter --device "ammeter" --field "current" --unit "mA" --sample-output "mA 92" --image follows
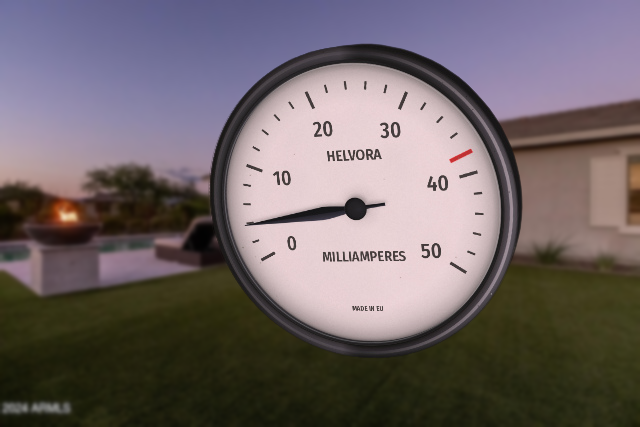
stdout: mA 4
